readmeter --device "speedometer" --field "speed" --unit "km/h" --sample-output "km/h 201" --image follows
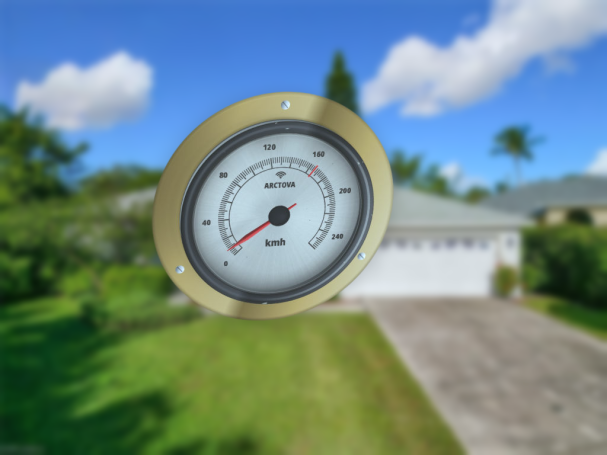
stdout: km/h 10
